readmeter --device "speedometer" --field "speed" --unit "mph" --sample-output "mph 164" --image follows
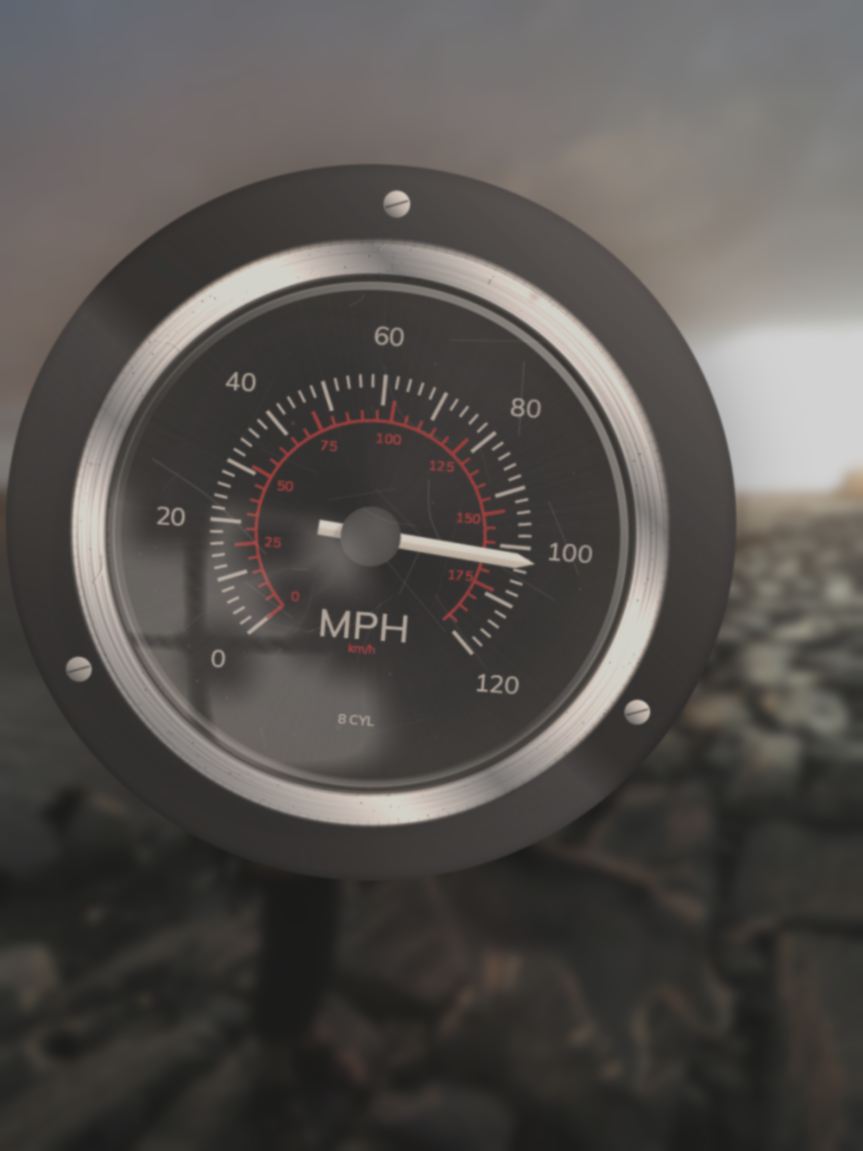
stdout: mph 102
